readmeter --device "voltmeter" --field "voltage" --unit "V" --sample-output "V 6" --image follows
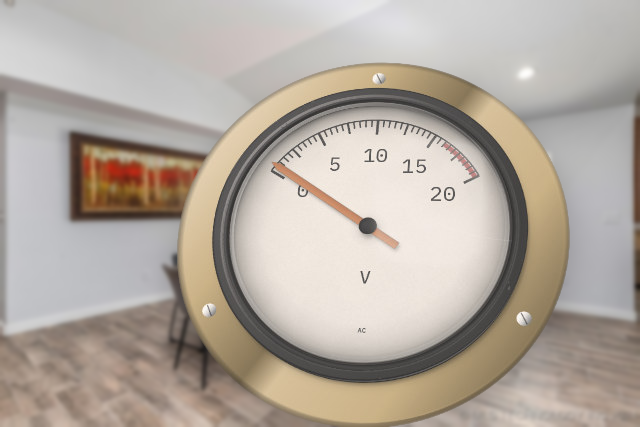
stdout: V 0.5
